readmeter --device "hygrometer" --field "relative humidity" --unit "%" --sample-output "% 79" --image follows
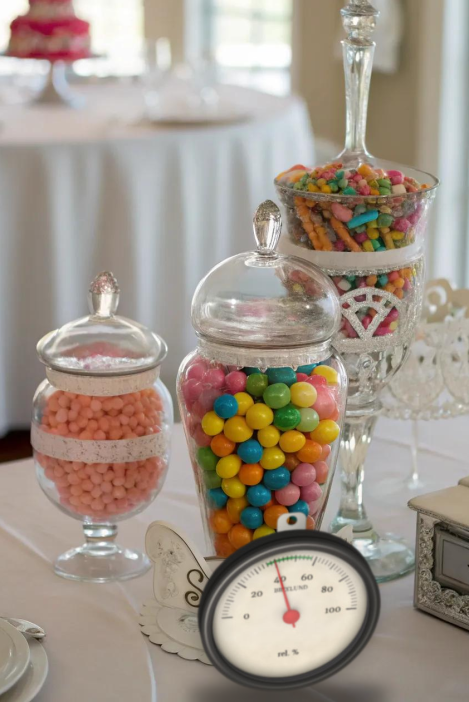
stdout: % 40
